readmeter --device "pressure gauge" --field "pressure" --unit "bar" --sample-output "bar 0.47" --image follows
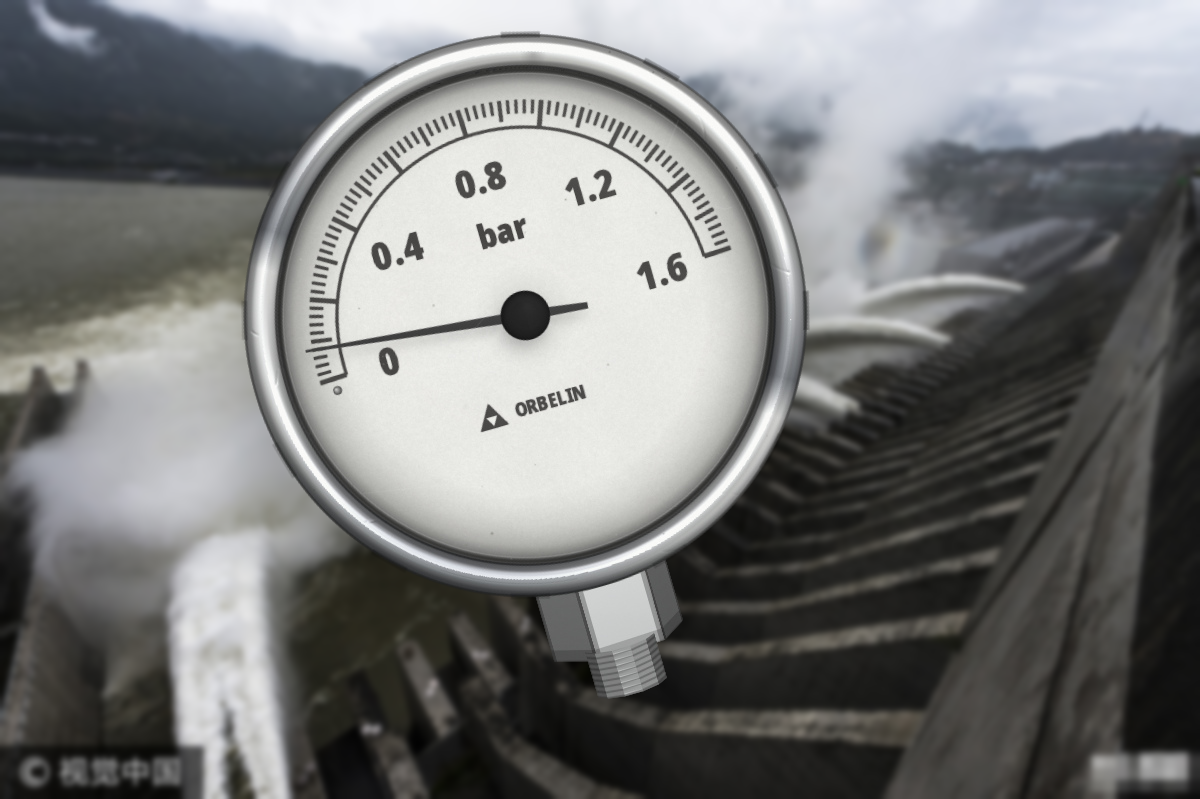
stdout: bar 0.08
